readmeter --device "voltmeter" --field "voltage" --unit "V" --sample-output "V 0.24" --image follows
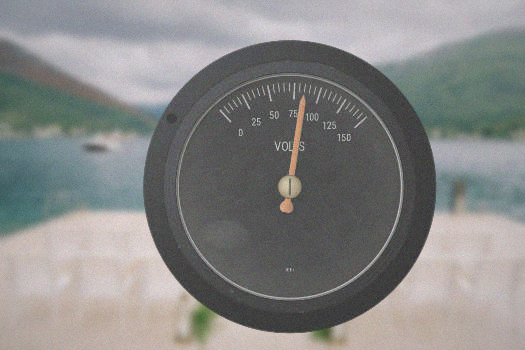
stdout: V 85
